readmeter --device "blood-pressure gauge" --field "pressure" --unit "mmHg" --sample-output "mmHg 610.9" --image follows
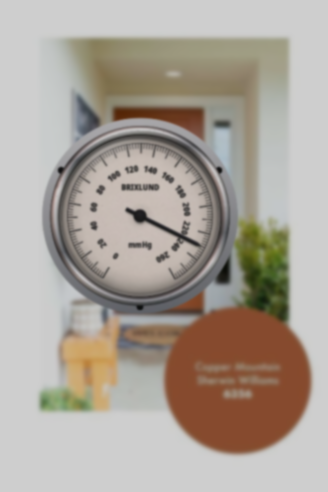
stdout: mmHg 230
